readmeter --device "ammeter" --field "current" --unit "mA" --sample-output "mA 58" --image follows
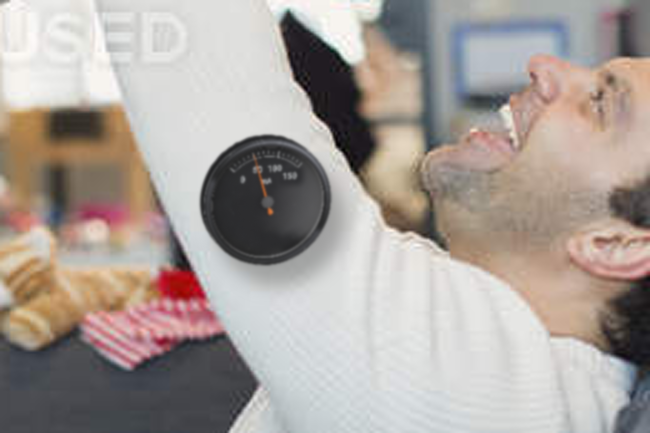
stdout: mA 50
